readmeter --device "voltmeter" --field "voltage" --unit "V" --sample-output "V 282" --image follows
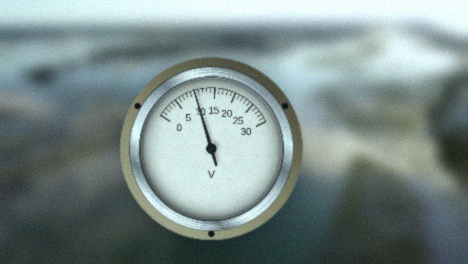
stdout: V 10
